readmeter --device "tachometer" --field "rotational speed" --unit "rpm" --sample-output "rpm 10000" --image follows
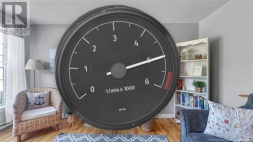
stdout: rpm 5000
